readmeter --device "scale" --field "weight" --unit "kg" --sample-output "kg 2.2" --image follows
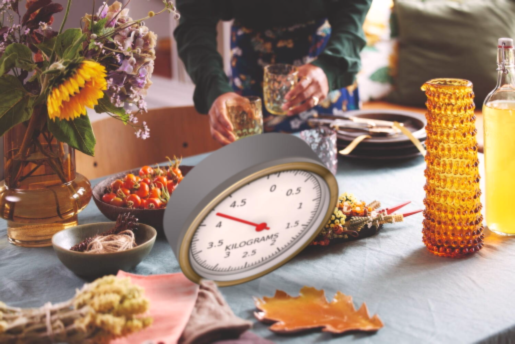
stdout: kg 4.25
